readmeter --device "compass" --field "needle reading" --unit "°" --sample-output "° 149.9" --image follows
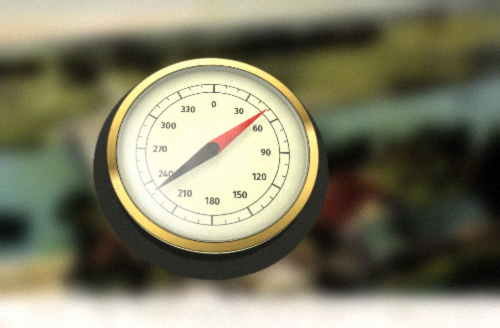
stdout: ° 50
